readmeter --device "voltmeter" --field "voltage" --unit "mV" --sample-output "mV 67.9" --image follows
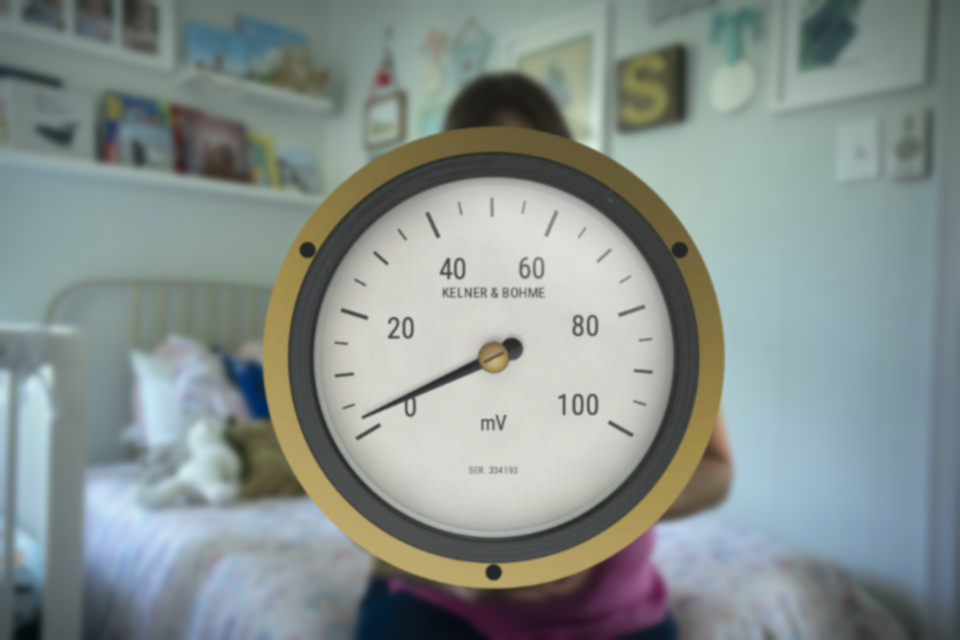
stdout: mV 2.5
